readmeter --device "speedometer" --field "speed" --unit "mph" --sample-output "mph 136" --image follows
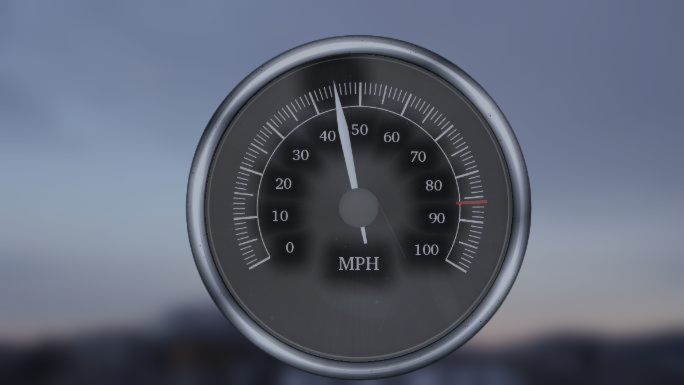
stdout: mph 45
